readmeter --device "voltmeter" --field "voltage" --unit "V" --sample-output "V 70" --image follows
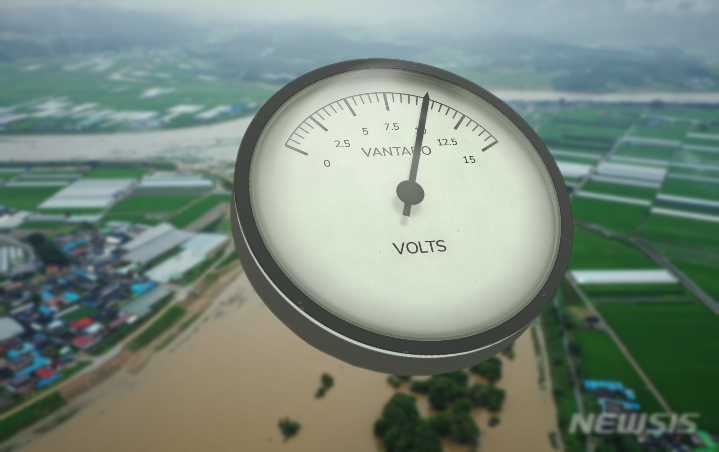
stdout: V 10
